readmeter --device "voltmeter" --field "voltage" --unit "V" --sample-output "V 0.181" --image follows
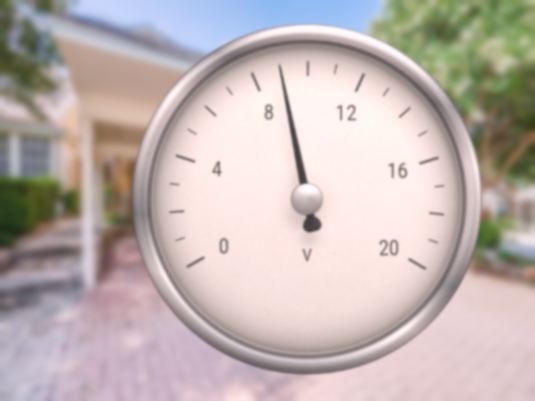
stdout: V 9
